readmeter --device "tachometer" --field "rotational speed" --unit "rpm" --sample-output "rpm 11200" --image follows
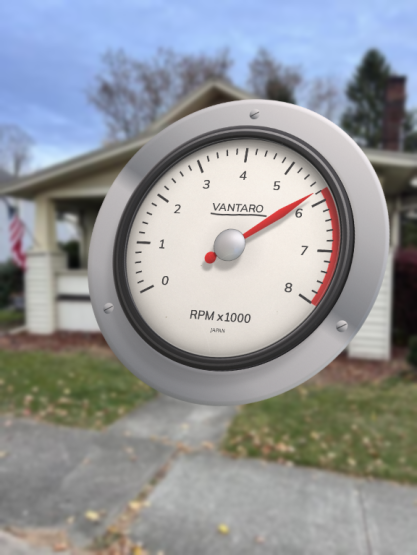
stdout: rpm 5800
